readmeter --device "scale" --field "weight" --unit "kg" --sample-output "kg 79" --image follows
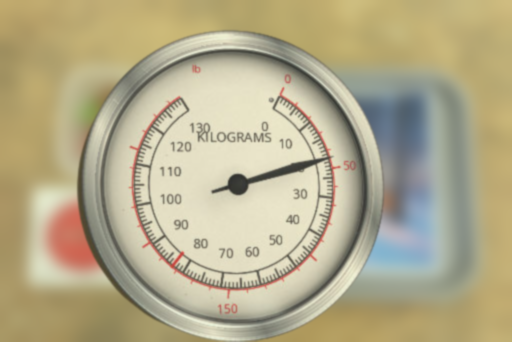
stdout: kg 20
